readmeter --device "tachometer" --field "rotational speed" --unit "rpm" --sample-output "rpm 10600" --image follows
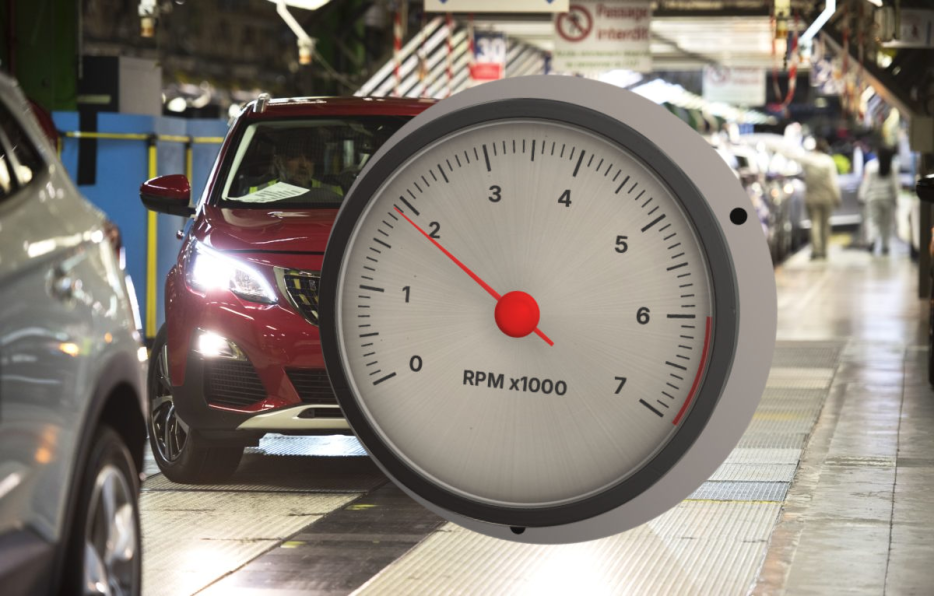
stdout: rpm 1900
